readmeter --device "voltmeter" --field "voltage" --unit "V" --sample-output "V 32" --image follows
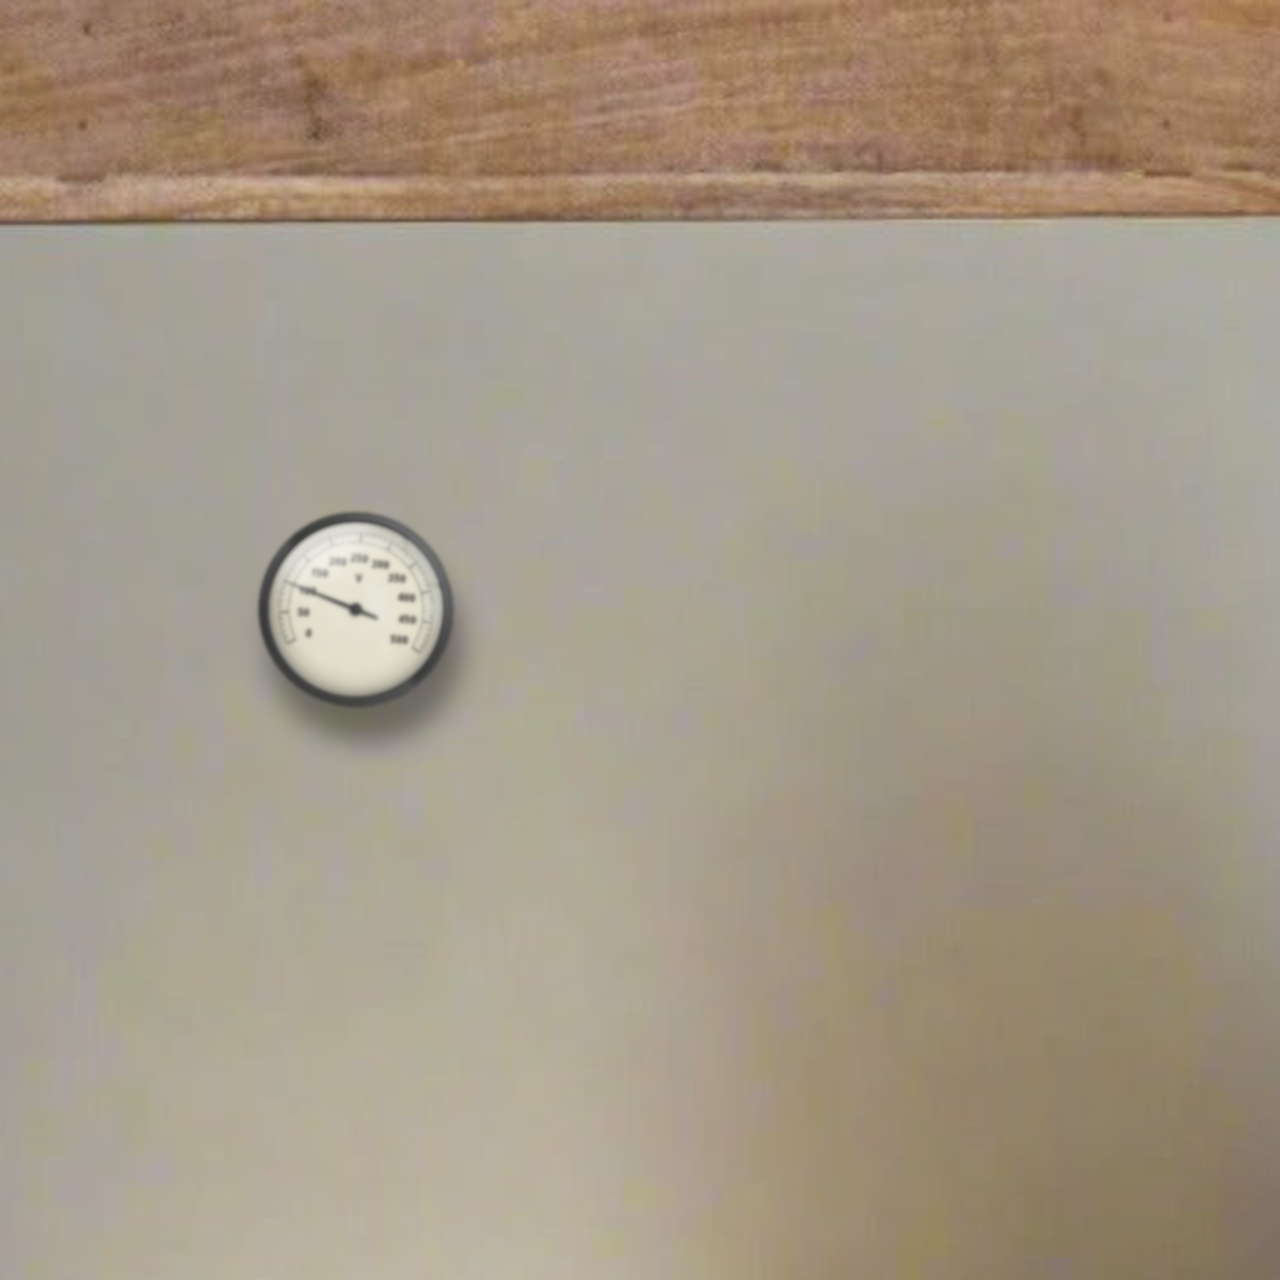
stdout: V 100
